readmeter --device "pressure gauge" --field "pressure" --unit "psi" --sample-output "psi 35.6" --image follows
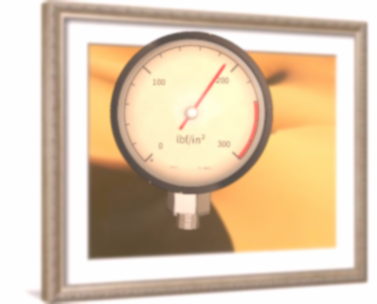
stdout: psi 190
